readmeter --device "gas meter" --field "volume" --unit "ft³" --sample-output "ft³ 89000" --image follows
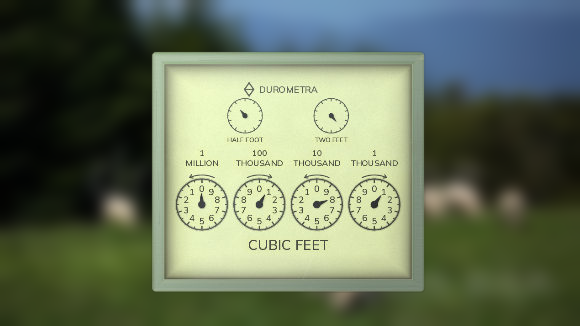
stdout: ft³ 8100
